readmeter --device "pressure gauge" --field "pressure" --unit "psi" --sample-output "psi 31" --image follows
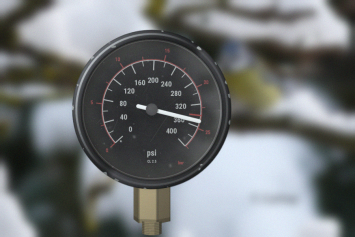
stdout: psi 350
